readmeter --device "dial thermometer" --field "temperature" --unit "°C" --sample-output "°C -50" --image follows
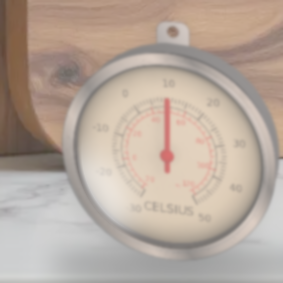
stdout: °C 10
